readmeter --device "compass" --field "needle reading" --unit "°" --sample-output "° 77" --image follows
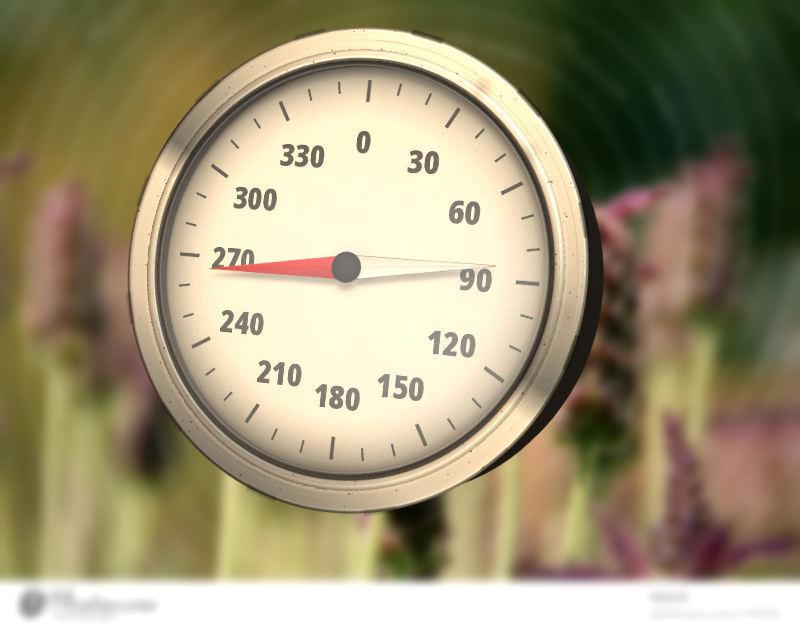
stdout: ° 265
